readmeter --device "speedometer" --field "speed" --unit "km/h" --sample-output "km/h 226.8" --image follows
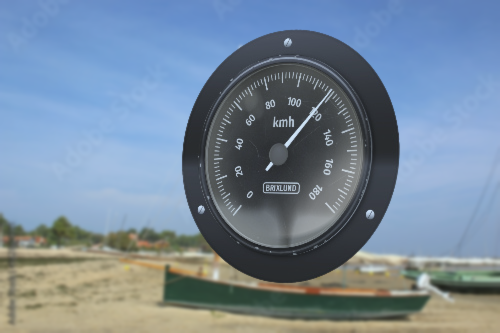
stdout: km/h 120
